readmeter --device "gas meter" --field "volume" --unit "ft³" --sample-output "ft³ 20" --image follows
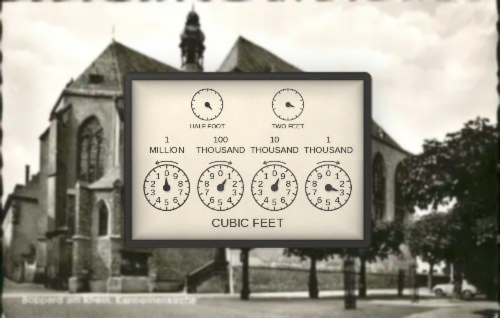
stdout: ft³ 9300
